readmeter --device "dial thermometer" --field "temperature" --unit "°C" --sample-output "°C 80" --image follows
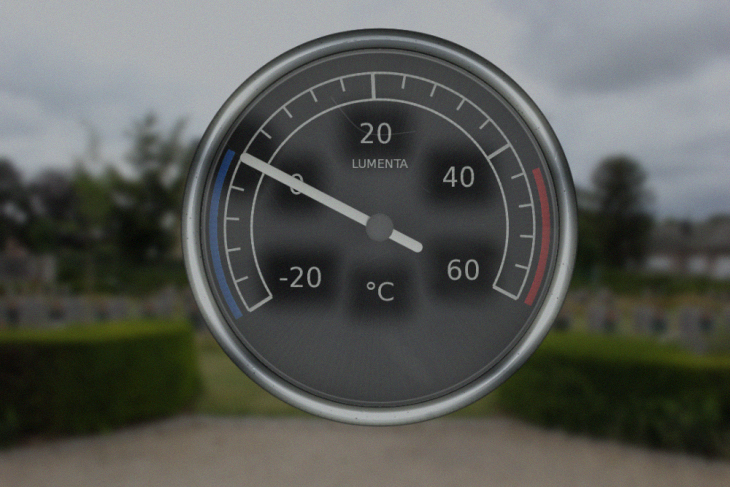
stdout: °C 0
